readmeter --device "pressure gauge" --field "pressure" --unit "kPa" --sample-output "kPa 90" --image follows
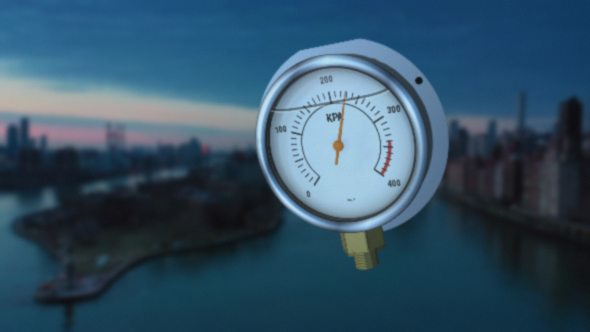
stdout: kPa 230
